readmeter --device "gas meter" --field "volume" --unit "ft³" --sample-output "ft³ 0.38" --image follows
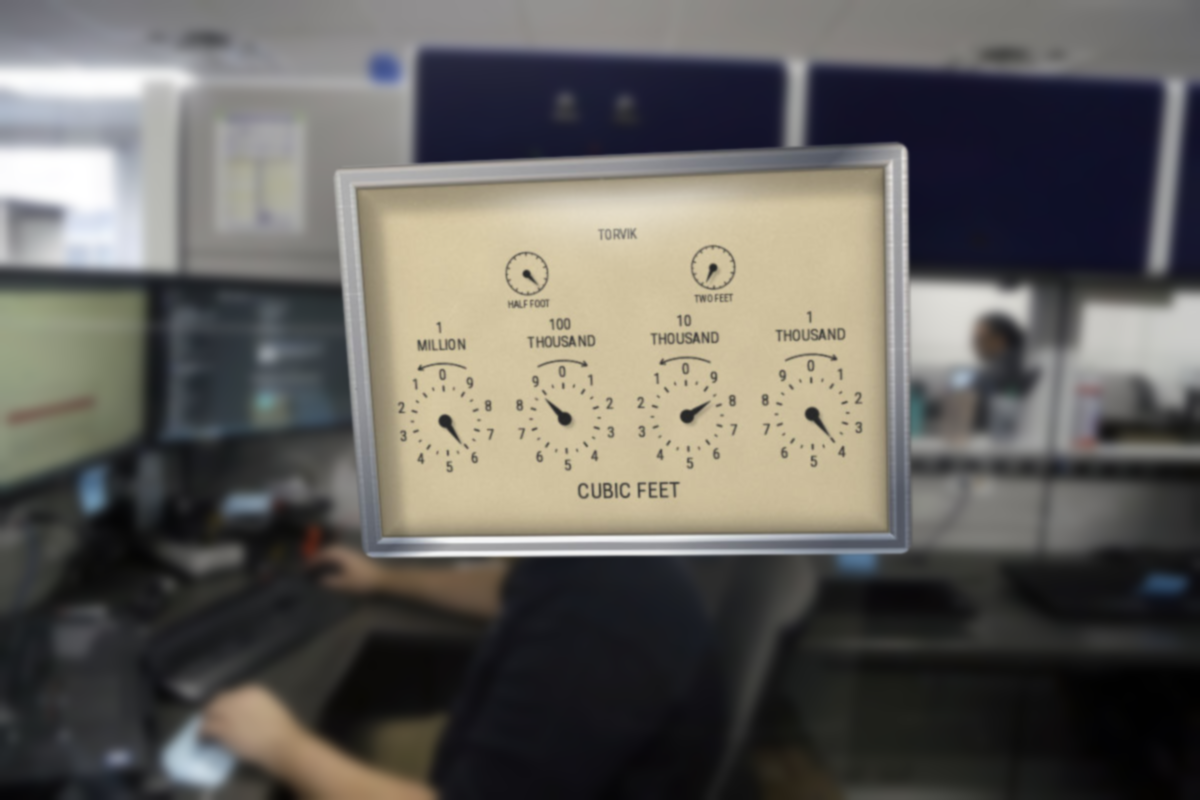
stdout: ft³ 588400
